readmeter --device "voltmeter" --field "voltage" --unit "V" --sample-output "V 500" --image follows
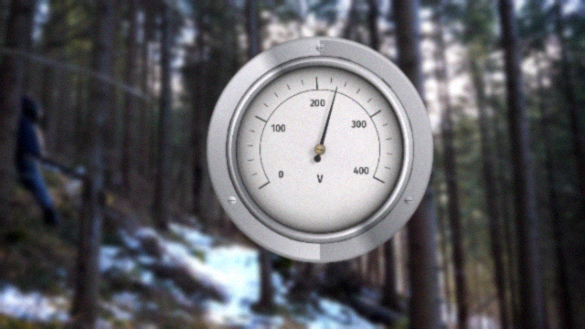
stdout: V 230
